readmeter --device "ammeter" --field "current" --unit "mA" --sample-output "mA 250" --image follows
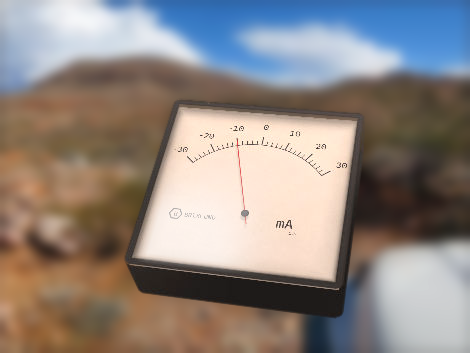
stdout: mA -10
